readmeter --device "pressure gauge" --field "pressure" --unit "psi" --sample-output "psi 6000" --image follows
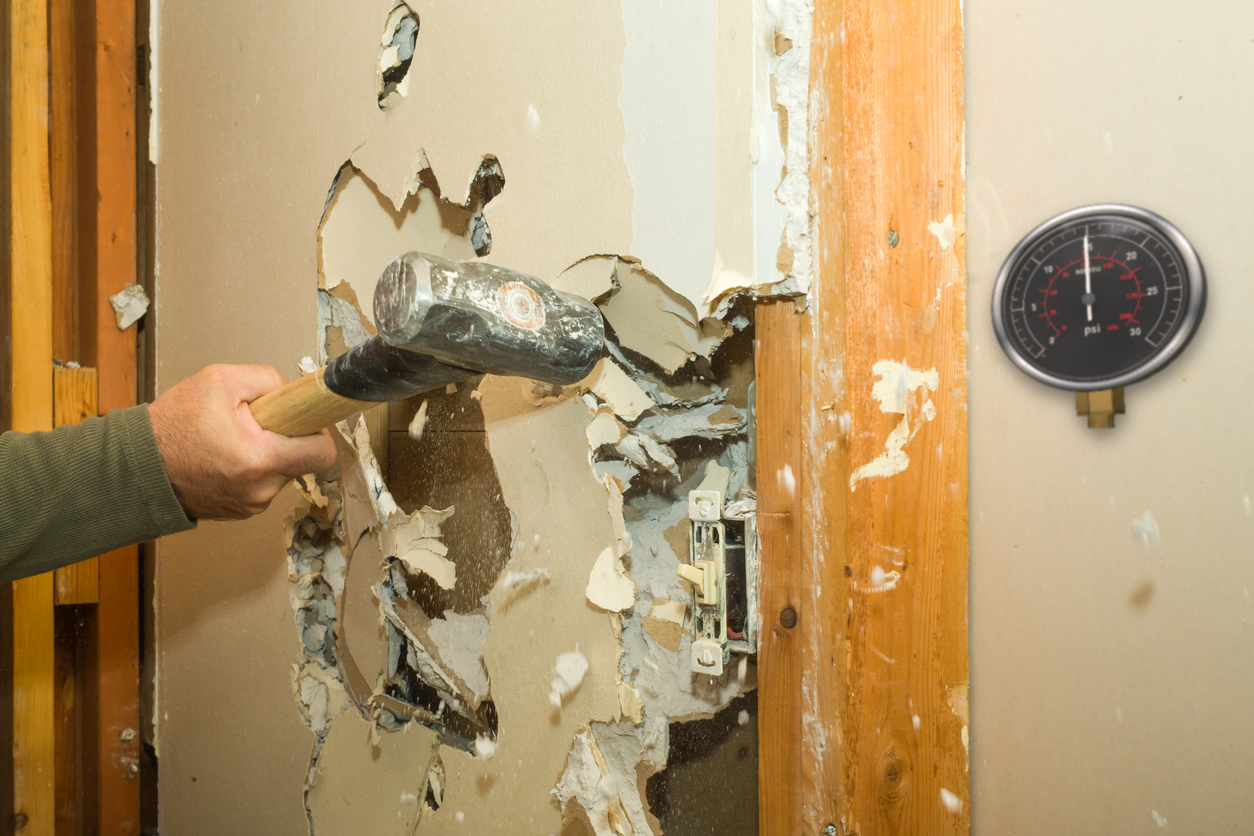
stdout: psi 15
